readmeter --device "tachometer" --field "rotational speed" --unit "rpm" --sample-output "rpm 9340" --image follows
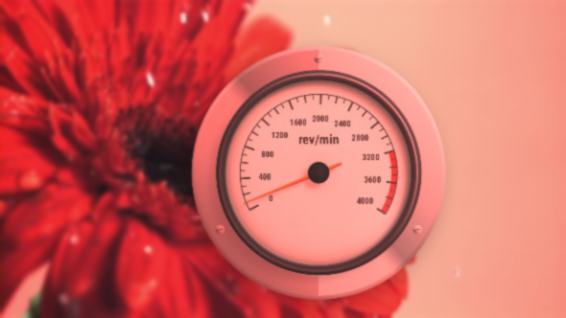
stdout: rpm 100
